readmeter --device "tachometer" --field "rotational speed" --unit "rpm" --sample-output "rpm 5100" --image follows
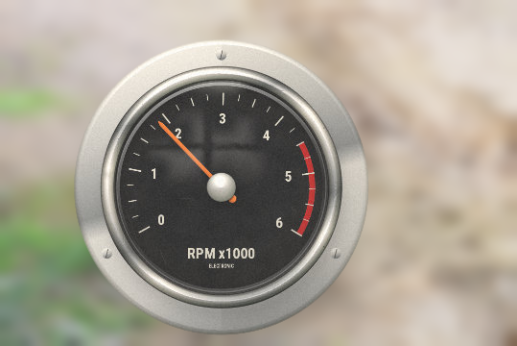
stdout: rpm 1875
